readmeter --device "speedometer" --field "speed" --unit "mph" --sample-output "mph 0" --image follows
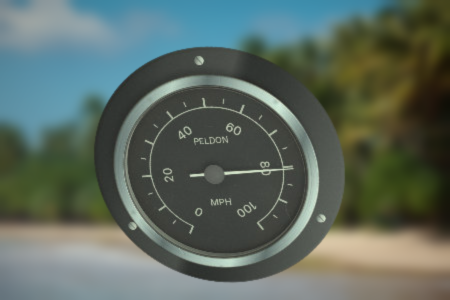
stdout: mph 80
